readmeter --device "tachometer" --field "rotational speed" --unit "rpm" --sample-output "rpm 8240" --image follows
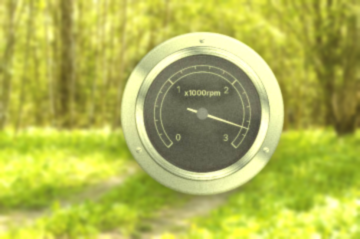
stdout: rpm 2700
